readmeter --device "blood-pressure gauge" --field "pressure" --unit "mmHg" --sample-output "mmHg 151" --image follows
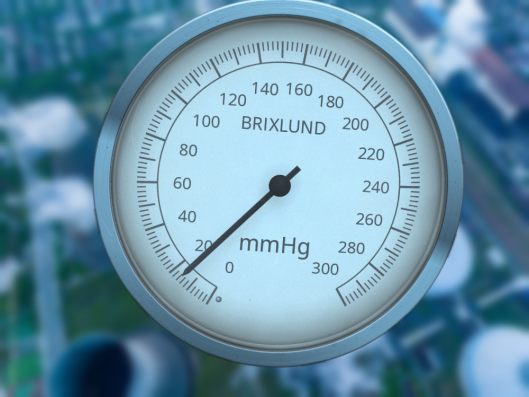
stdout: mmHg 16
